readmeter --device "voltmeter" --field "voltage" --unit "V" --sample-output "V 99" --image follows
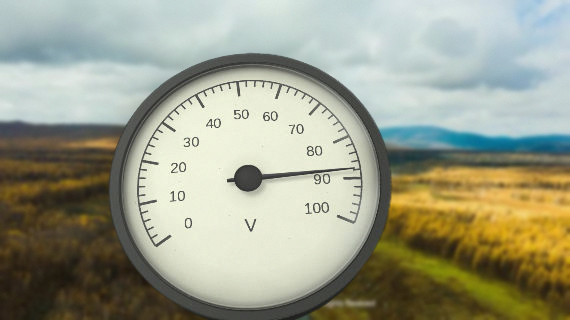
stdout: V 88
